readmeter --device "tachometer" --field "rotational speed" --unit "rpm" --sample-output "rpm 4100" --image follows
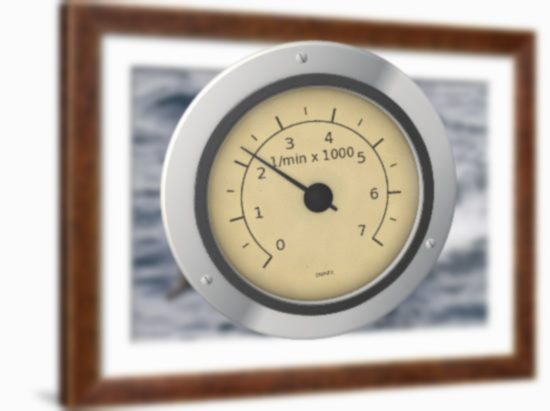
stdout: rpm 2250
